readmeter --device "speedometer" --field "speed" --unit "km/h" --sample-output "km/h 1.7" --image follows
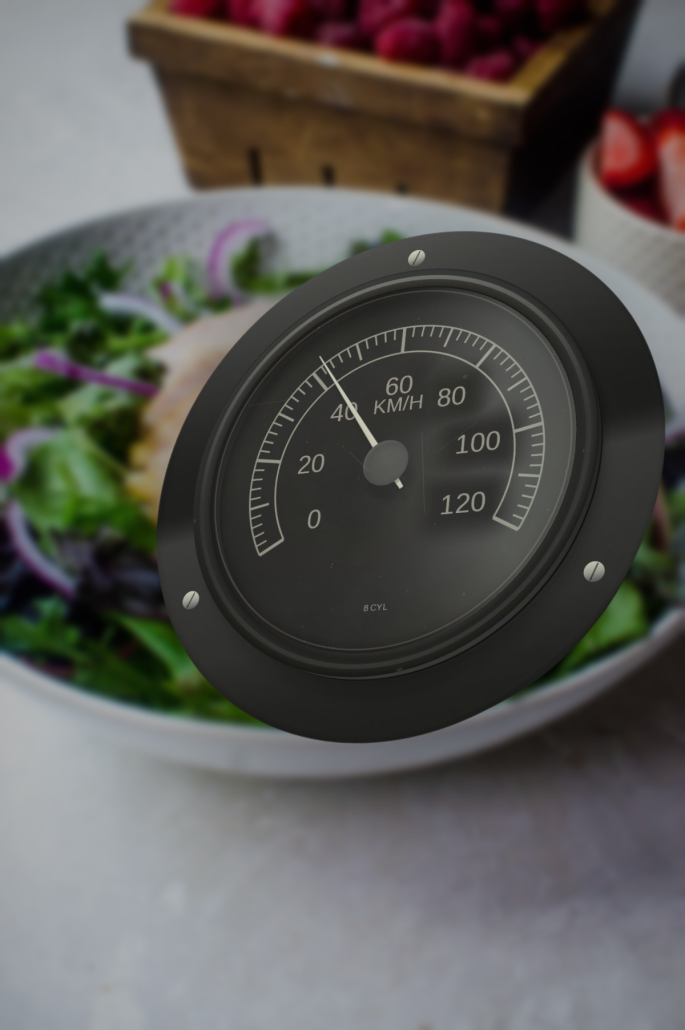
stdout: km/h 43
